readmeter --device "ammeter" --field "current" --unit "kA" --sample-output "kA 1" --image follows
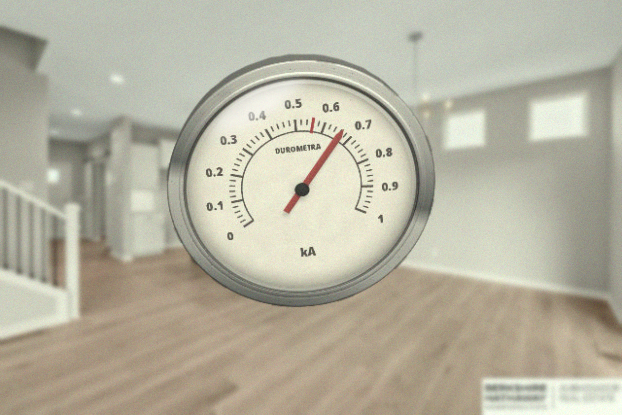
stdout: kA 0.66
